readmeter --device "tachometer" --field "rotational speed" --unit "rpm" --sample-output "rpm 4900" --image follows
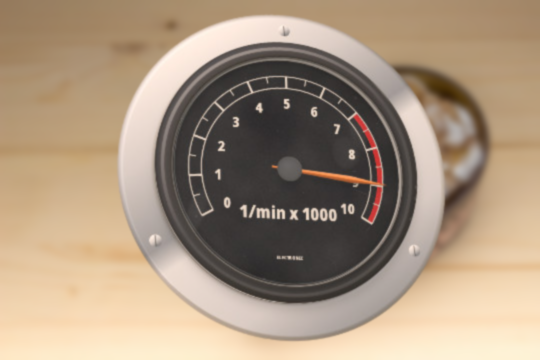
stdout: rpm 9000
